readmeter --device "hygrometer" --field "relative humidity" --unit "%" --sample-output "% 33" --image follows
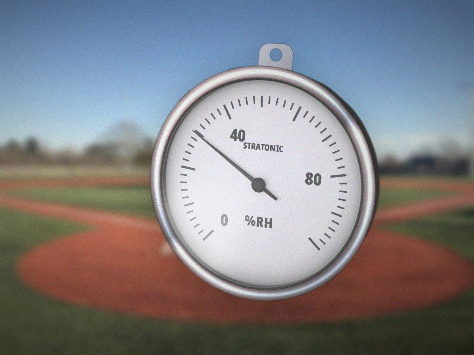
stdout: % 30
